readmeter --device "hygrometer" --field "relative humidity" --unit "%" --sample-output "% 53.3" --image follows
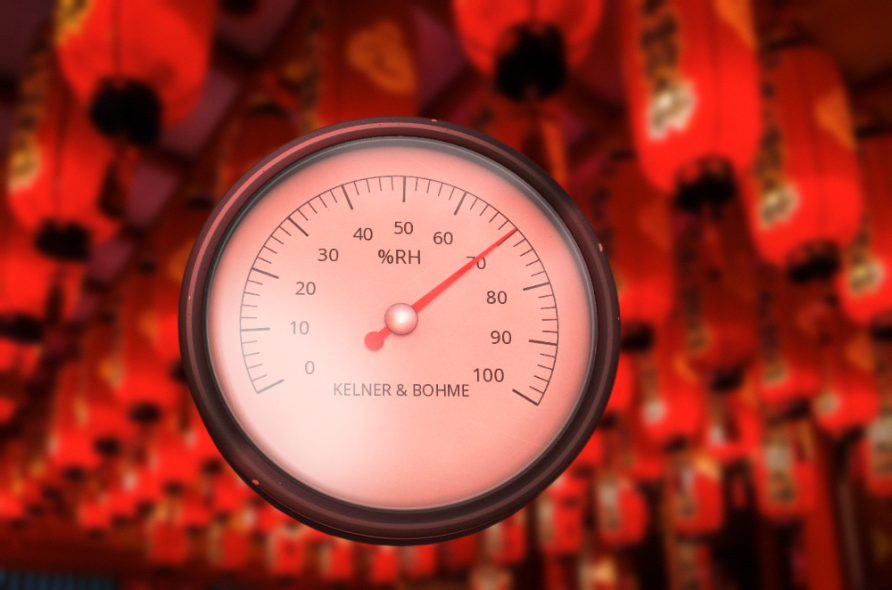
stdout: % 70
